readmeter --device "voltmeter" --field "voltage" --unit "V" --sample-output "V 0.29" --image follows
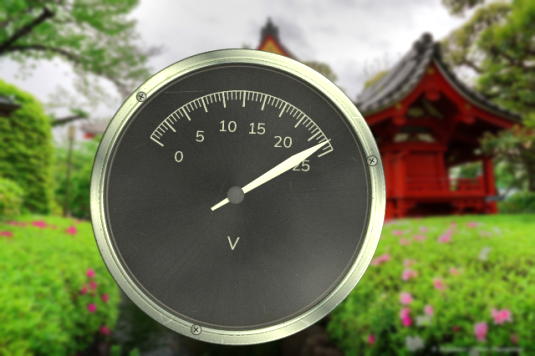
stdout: V 24
